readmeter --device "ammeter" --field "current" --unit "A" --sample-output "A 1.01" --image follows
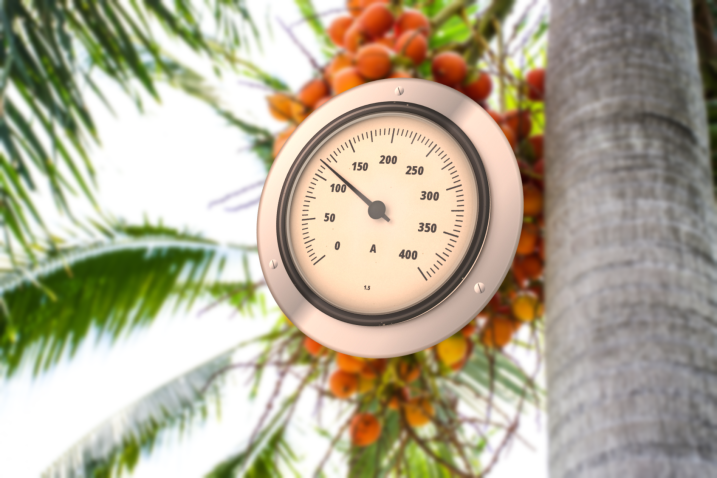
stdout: A 115
